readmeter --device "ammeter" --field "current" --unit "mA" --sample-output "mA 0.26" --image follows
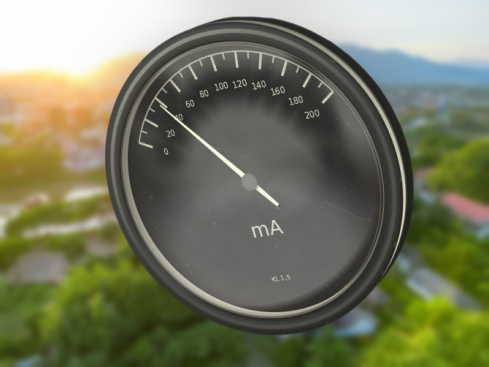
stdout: mA 40
